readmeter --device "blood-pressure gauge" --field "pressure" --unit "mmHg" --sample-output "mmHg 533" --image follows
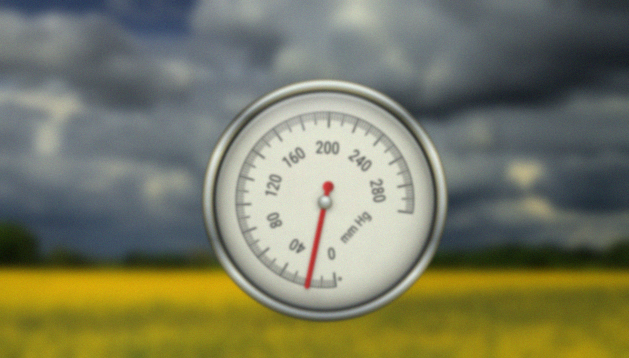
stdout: mmHg 20
